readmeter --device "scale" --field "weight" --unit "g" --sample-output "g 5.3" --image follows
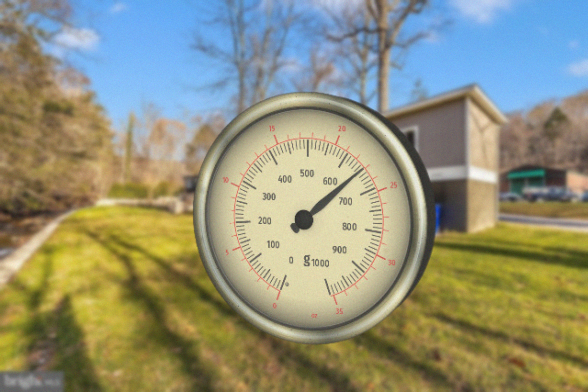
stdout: g 650
